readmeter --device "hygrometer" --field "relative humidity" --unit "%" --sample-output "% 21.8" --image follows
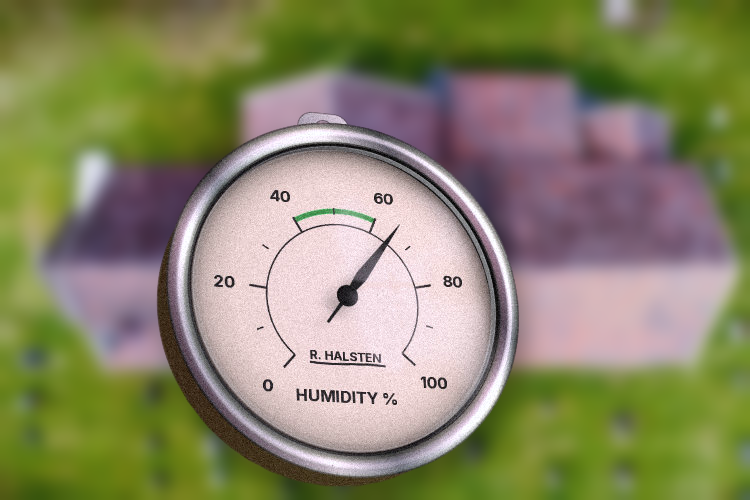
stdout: % 65
